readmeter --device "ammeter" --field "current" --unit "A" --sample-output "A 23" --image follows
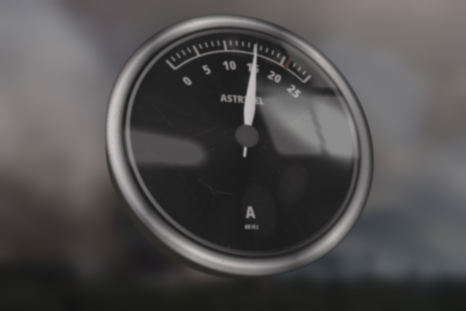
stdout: A 15
